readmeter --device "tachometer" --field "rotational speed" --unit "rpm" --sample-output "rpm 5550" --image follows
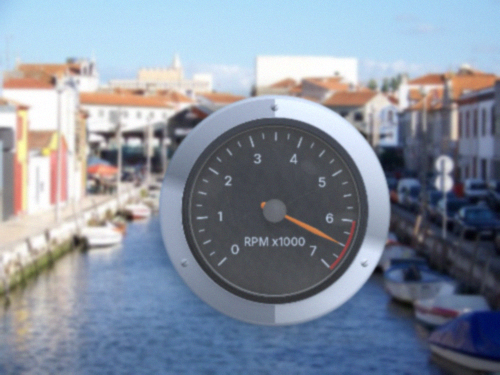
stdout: rpm 6500
